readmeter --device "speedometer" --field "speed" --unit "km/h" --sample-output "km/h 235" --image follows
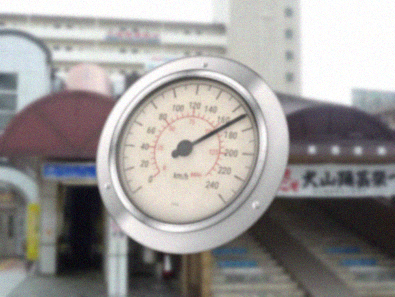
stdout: km/h 170
